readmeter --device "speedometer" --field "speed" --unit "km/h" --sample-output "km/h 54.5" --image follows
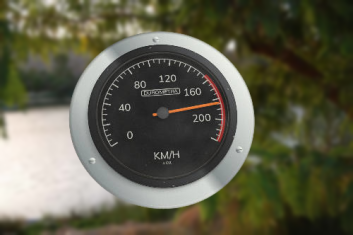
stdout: km/h 185
